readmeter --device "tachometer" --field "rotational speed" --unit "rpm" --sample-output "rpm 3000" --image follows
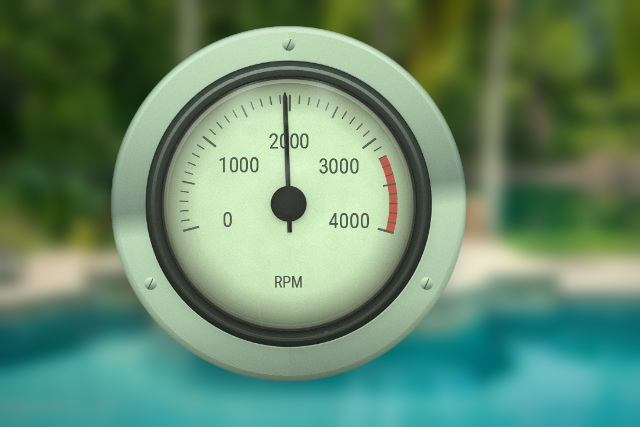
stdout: rpm 1950
